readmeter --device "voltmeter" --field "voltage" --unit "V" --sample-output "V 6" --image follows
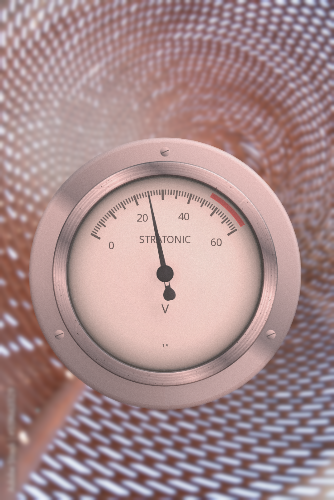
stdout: V 25
